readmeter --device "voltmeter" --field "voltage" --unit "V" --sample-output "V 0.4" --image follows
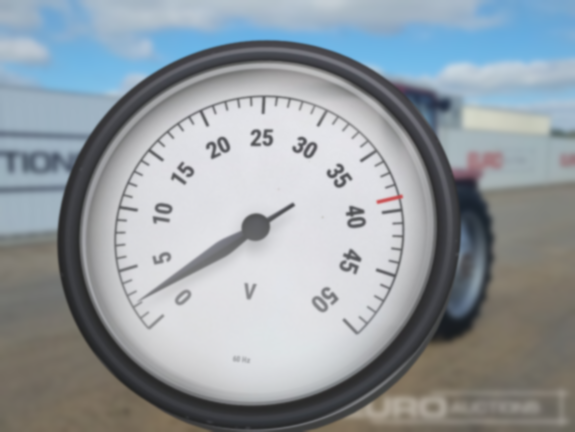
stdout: V 2
